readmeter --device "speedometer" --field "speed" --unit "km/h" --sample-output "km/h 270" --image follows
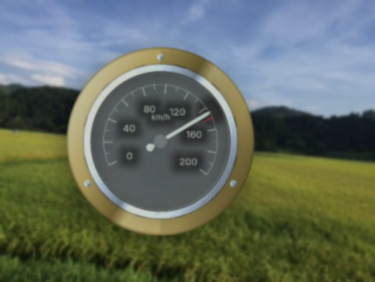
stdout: km/h 145
